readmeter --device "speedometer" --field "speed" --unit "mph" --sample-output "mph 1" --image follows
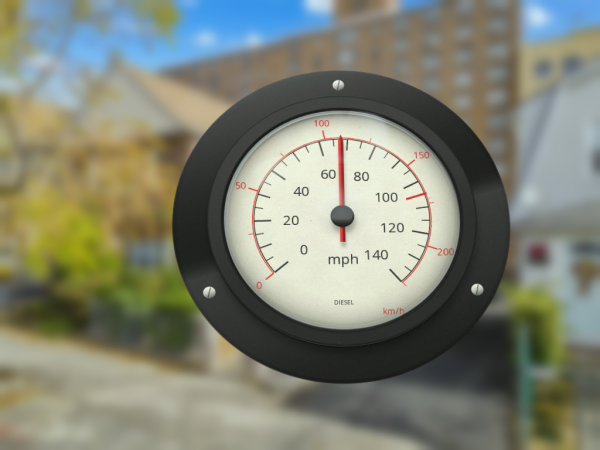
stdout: mph 67.5
